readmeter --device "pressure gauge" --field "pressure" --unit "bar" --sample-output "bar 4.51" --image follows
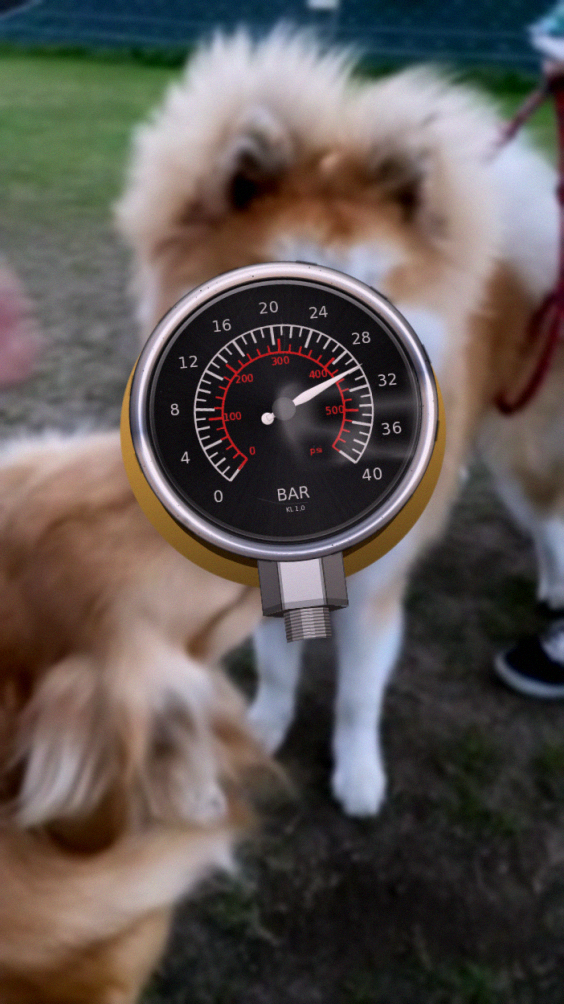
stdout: bar 30
